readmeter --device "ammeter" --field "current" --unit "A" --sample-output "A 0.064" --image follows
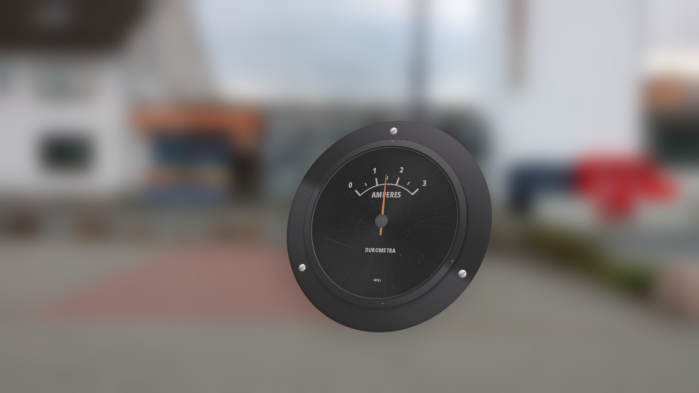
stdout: A 1.5
